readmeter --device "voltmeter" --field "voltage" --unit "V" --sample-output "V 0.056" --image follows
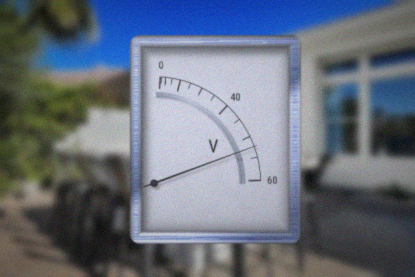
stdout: V 52.5
